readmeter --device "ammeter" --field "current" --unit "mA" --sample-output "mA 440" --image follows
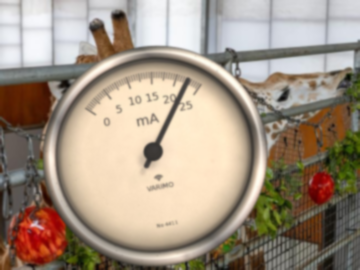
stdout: mA 22.5
